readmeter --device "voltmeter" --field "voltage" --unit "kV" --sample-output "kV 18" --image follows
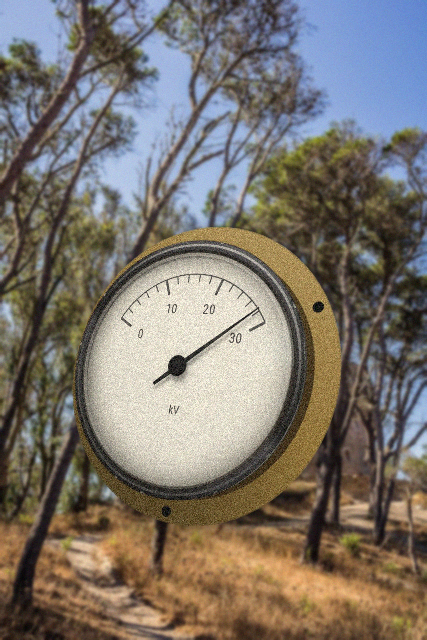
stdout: kV 28
